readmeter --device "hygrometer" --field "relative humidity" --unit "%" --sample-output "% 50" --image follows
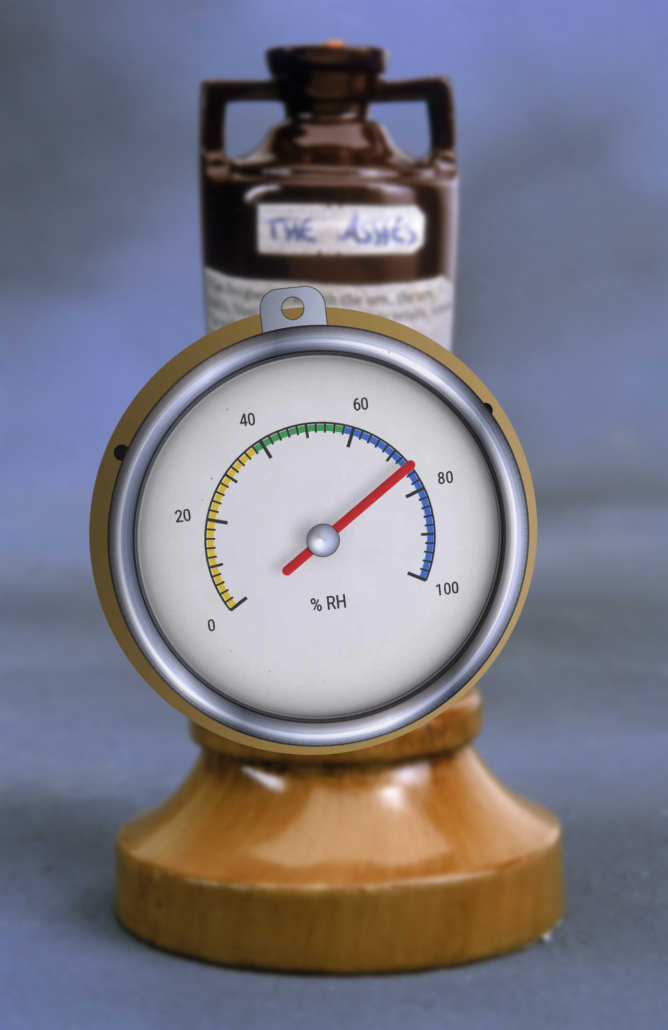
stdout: % 74
